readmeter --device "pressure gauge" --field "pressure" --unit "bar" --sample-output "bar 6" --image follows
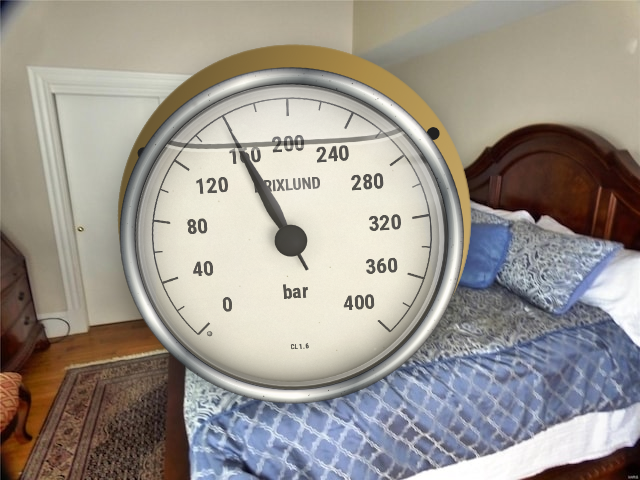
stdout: bar 160
